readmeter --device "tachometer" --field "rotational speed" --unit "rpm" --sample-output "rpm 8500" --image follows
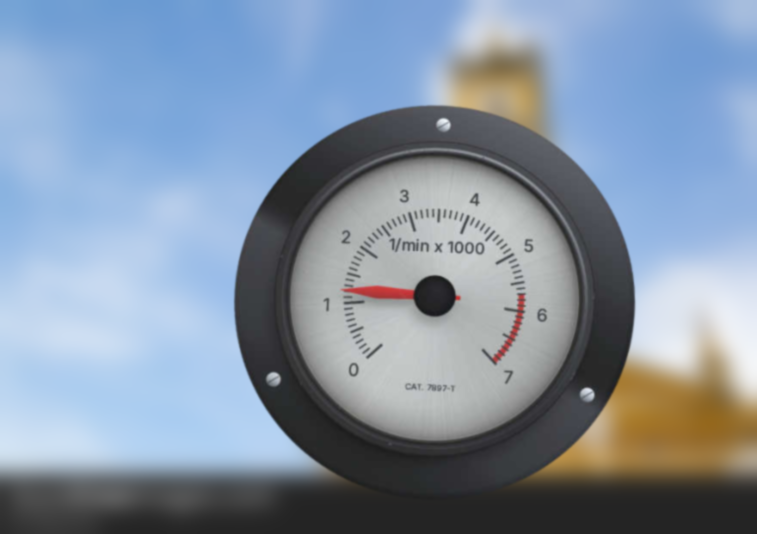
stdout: rpm 1200
